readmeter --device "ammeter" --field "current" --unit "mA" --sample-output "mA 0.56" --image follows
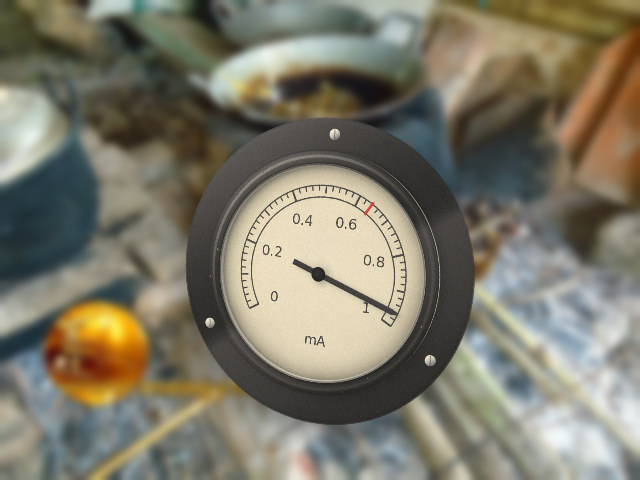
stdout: mA 0.96
